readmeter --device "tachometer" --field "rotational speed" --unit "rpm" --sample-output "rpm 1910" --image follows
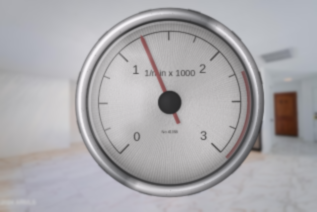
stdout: rpm 1250
